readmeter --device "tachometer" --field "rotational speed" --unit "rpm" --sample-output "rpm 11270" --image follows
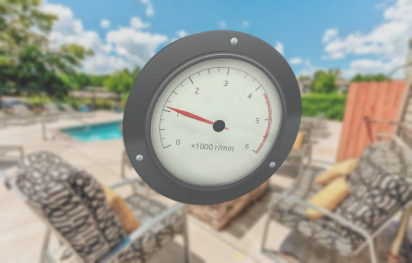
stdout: rpm 1125
